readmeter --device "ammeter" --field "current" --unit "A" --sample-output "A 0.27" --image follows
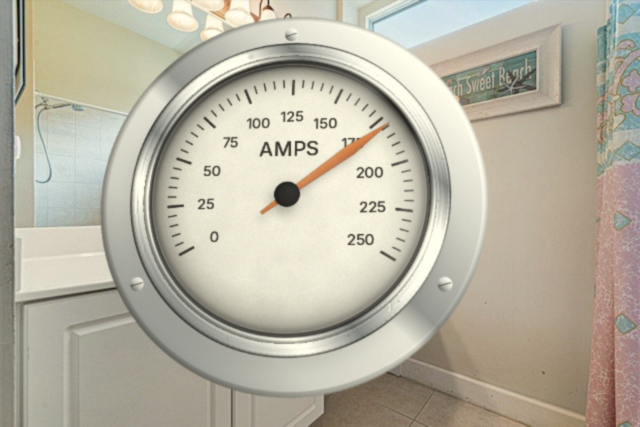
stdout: A 180
